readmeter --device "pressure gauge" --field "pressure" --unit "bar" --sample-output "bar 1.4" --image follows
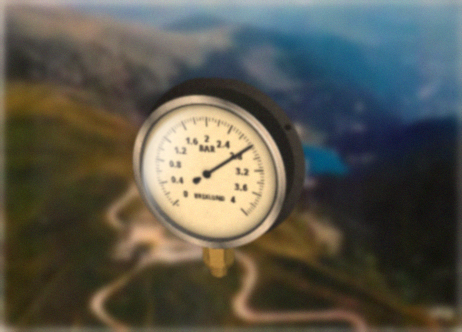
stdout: bar 2.8
